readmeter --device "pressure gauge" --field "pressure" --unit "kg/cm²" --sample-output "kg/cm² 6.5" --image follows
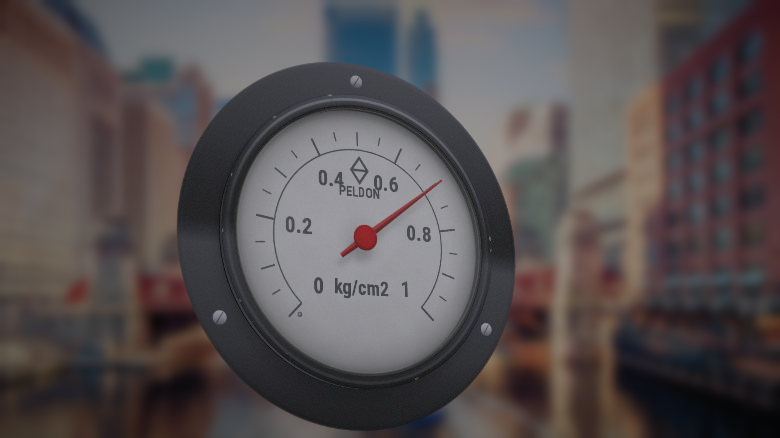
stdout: kg/cm² 0.7
